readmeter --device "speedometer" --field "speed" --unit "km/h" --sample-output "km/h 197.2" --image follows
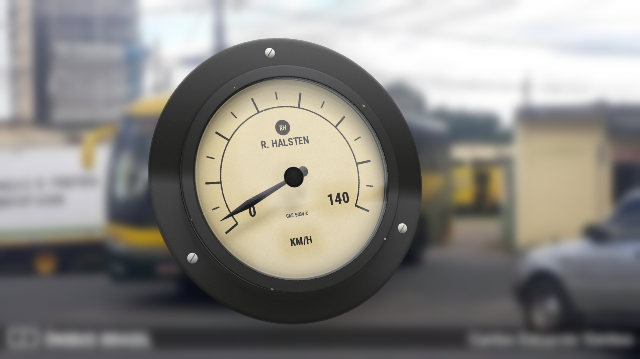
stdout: km/h 5
